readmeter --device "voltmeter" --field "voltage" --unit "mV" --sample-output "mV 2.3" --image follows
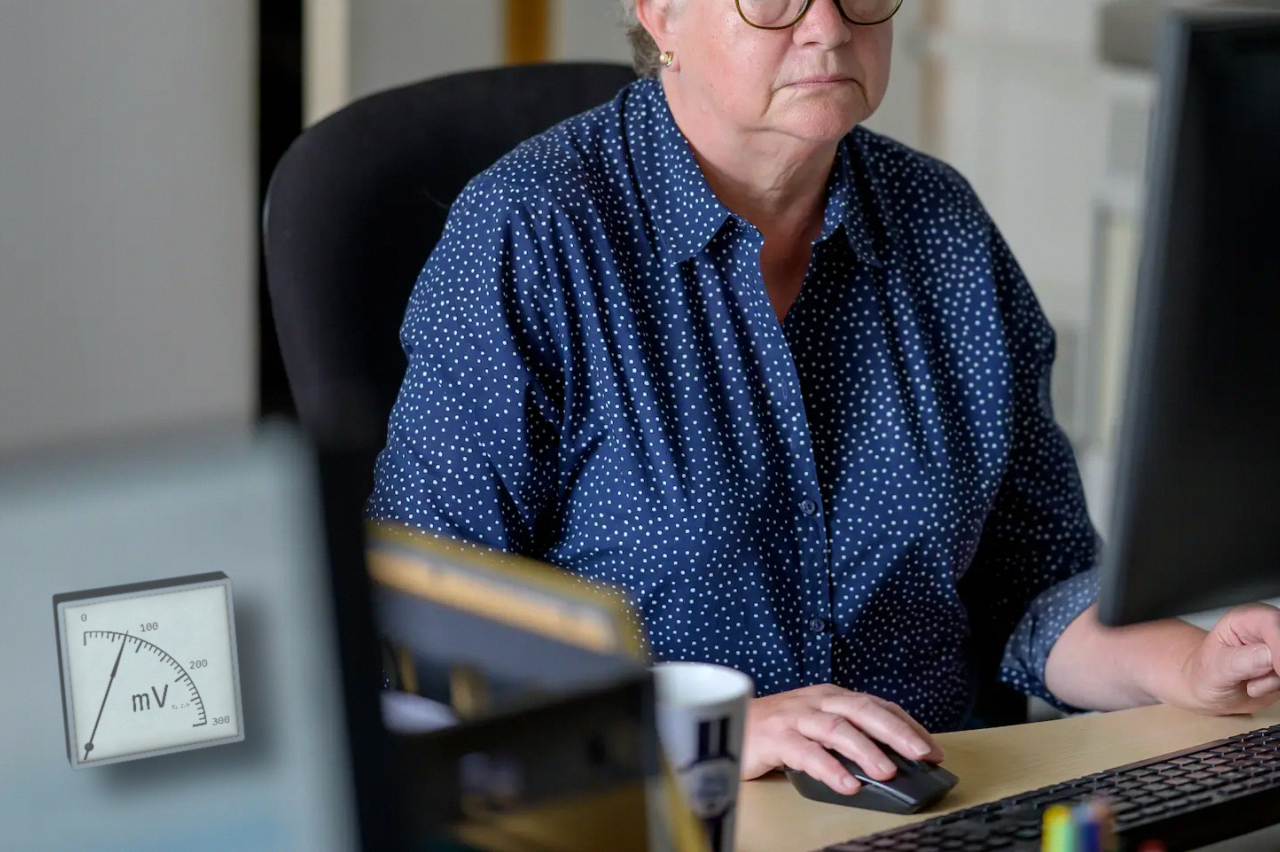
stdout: mV 70
